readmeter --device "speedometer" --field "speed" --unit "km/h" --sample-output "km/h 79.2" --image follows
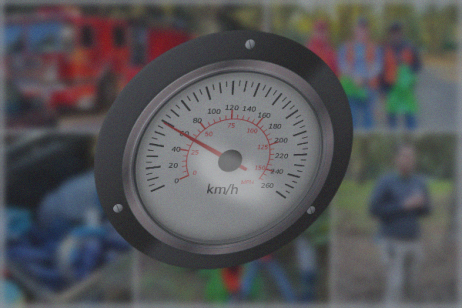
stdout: km/h 60
